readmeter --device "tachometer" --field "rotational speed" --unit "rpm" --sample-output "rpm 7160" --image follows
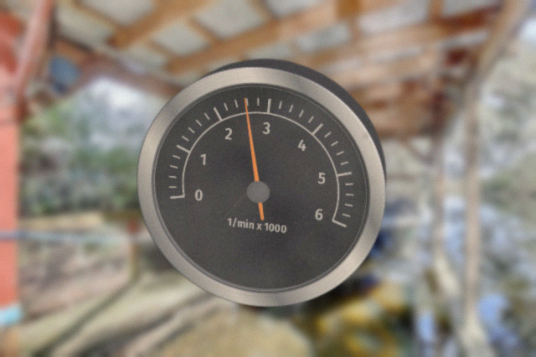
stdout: rpm 2600
